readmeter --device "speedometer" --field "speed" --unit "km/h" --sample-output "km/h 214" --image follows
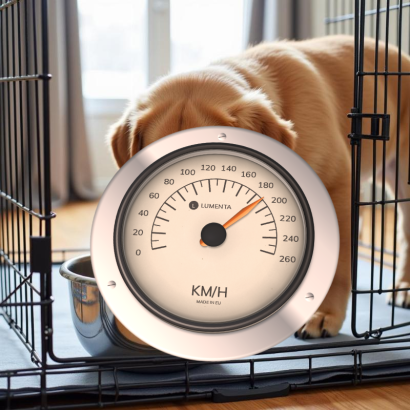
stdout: km/h 190
